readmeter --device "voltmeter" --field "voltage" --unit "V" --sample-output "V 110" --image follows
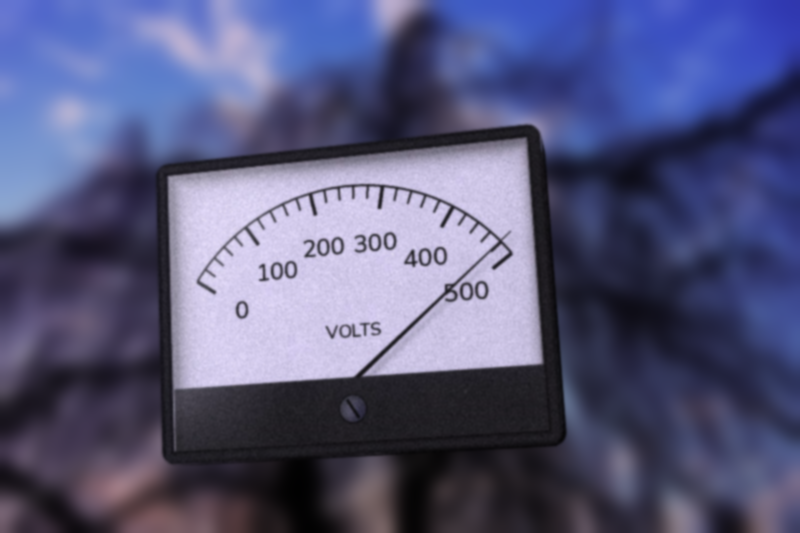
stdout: V 480
